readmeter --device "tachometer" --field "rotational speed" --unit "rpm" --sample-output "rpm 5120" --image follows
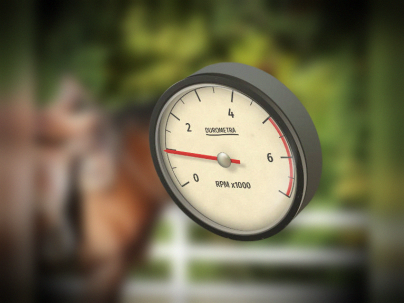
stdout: rpm 1000
